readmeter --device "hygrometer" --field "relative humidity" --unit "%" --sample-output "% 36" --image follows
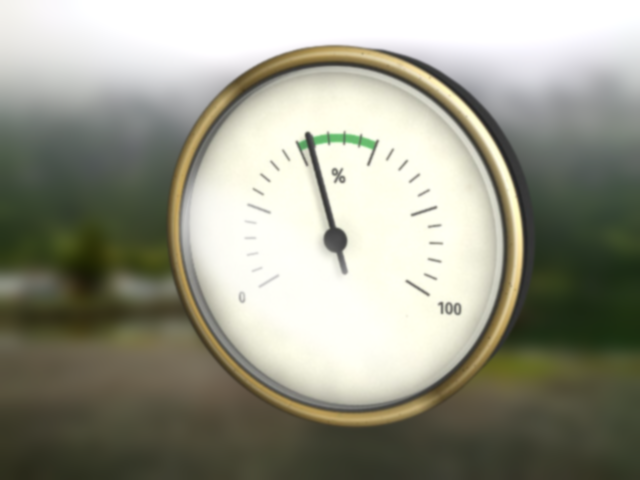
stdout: % 44
